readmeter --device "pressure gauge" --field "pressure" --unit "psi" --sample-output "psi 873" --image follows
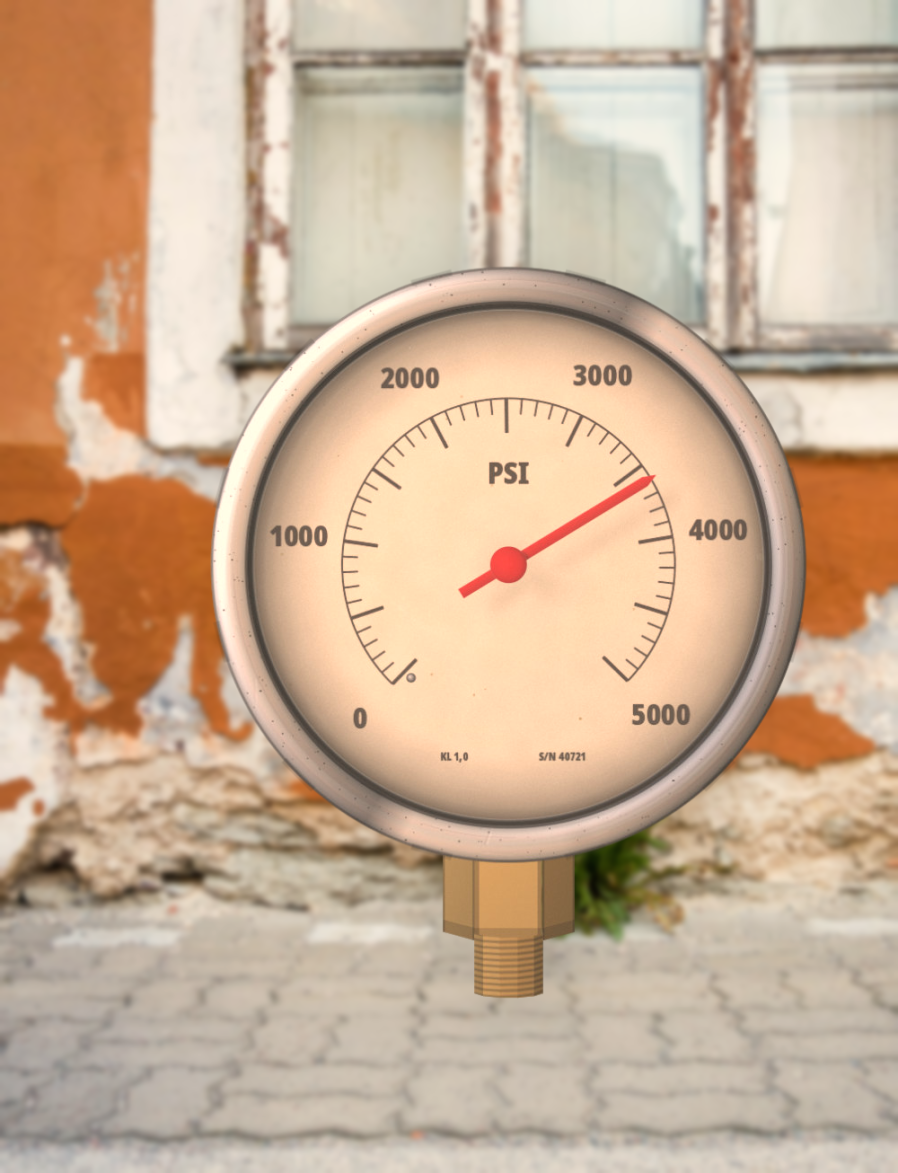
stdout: psi 3600
